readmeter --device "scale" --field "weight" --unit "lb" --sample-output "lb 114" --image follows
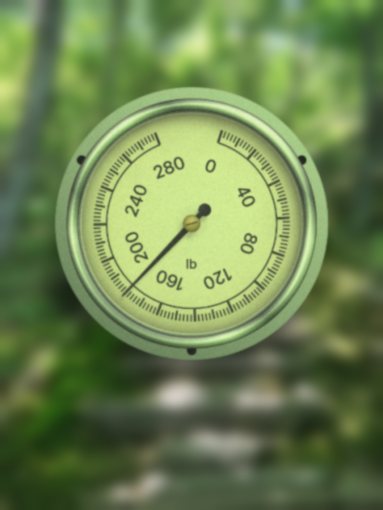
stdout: lb 180
